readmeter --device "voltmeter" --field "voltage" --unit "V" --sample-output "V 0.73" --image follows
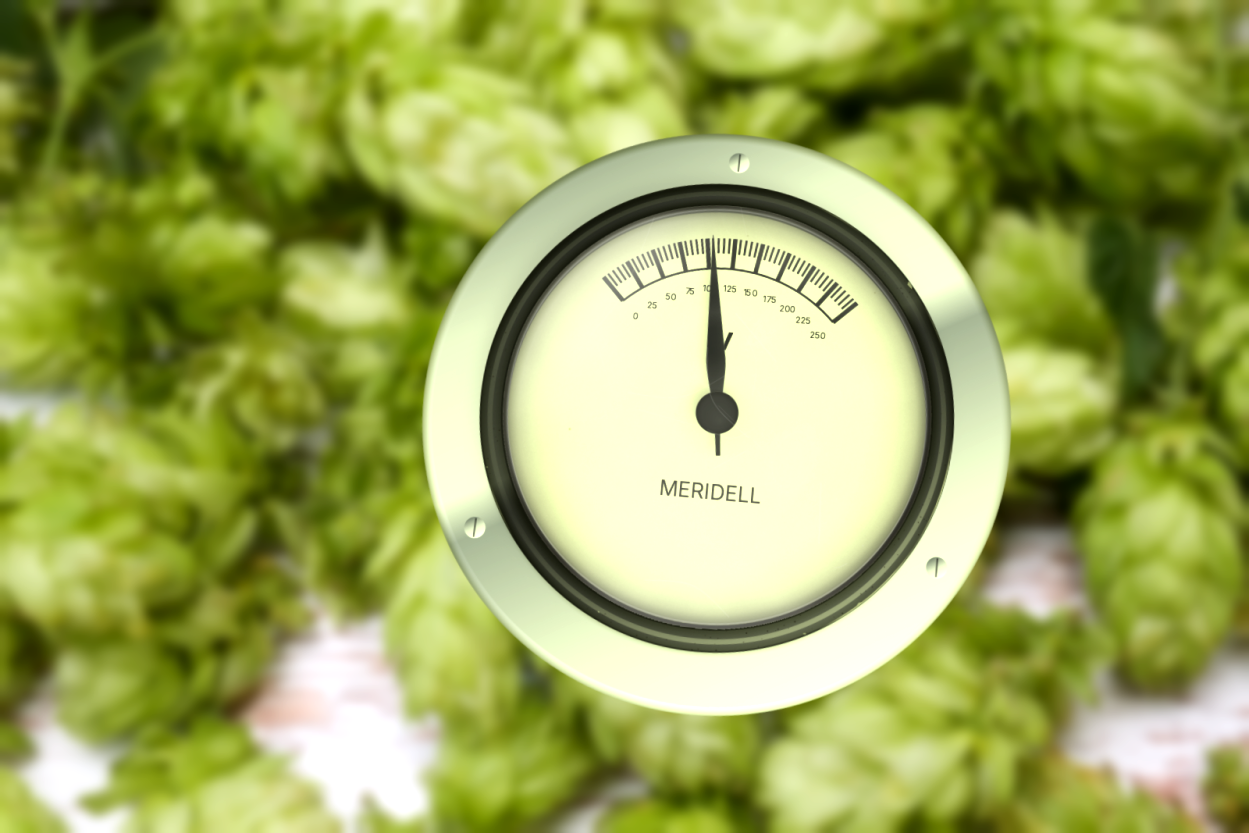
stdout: V 105
